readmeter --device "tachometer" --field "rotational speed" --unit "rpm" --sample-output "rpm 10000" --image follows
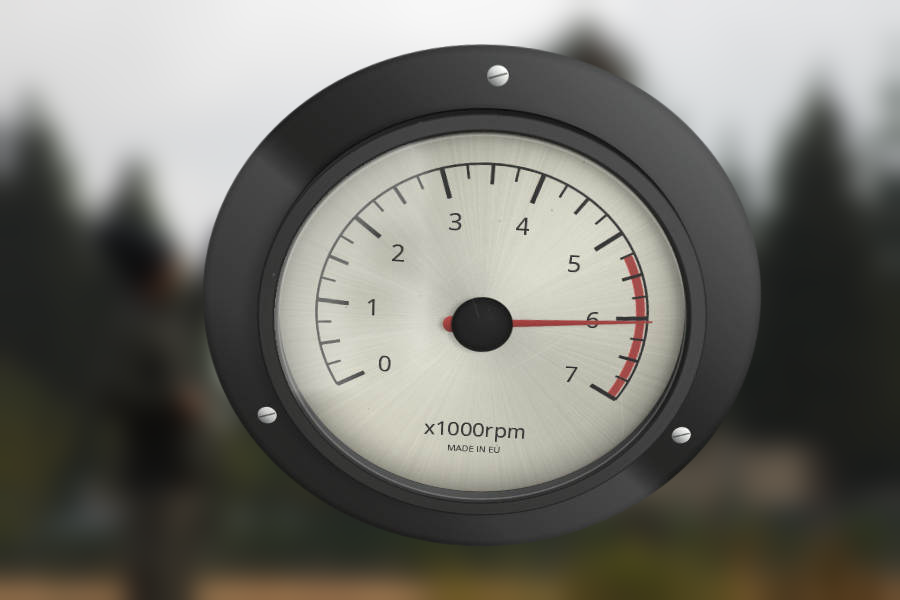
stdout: rpm 6000
